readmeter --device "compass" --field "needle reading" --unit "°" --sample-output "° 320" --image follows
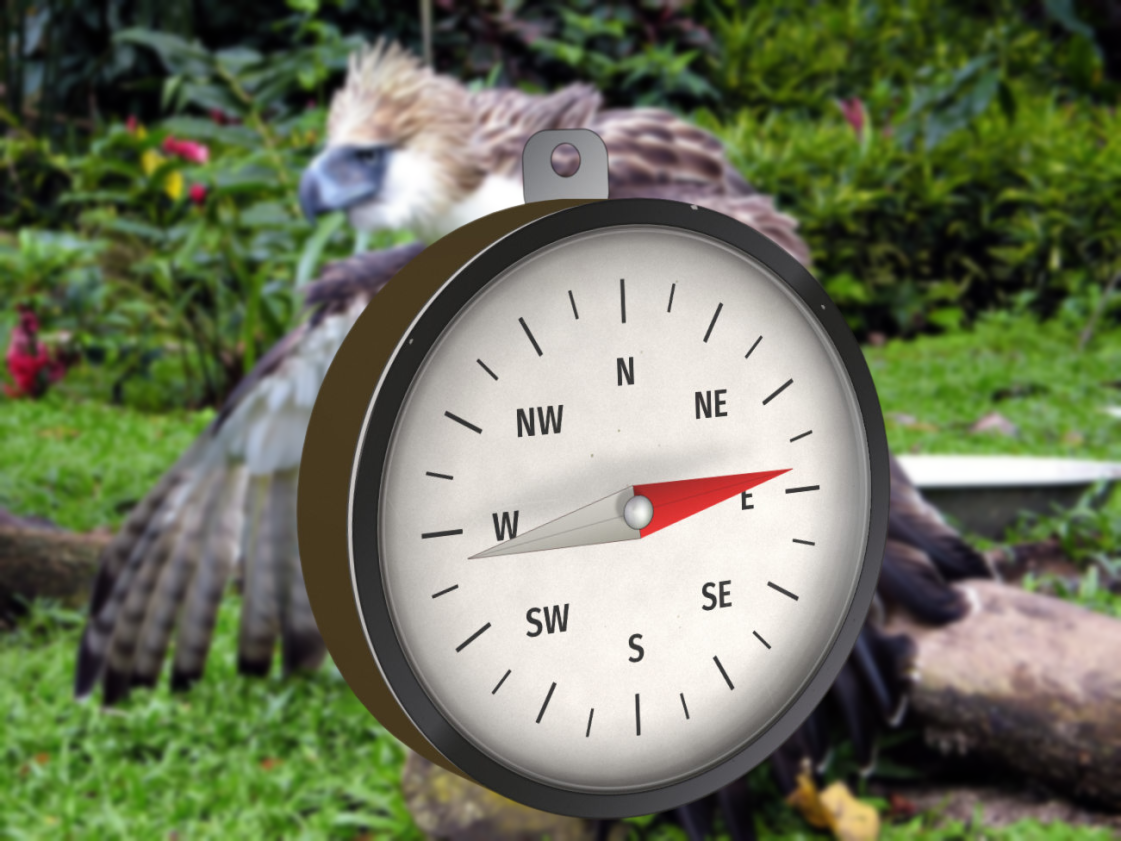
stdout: ° 82.5
